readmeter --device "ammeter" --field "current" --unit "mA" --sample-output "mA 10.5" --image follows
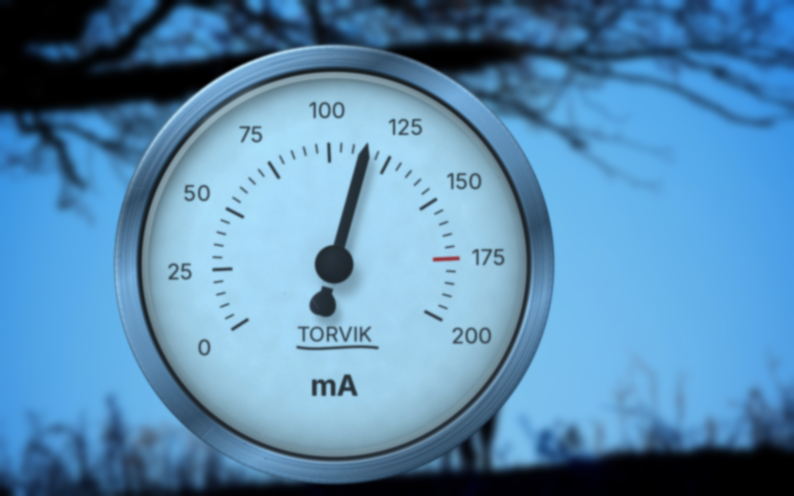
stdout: mA 115
